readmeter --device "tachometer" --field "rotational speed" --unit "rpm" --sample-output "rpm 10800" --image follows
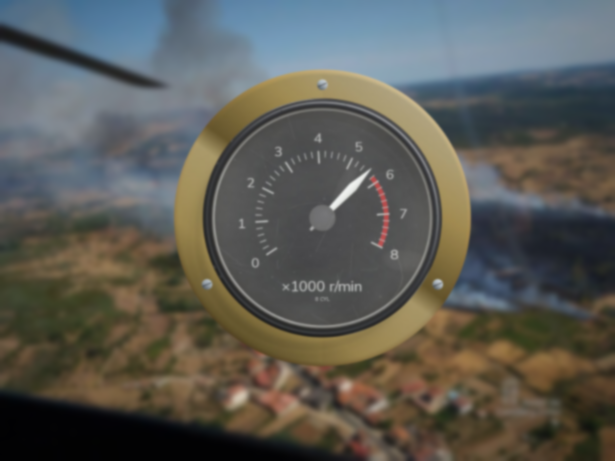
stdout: rpm 5600
